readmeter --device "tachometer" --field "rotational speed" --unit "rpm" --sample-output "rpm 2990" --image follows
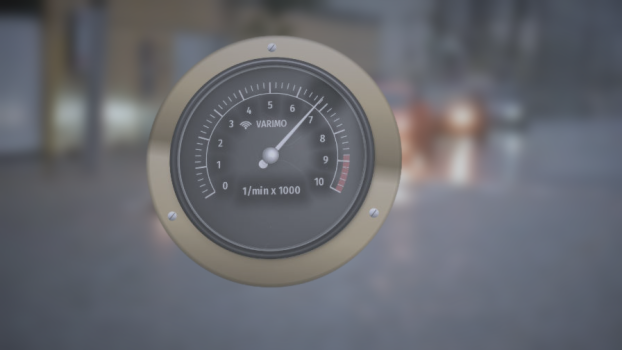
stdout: rpm 6800
